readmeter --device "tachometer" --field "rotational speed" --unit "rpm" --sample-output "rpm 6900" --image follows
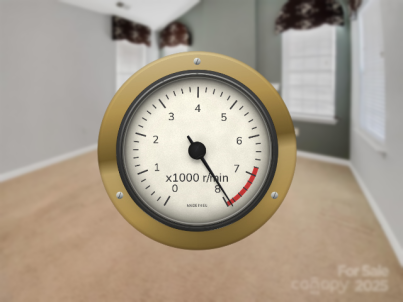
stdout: rpm 7900
